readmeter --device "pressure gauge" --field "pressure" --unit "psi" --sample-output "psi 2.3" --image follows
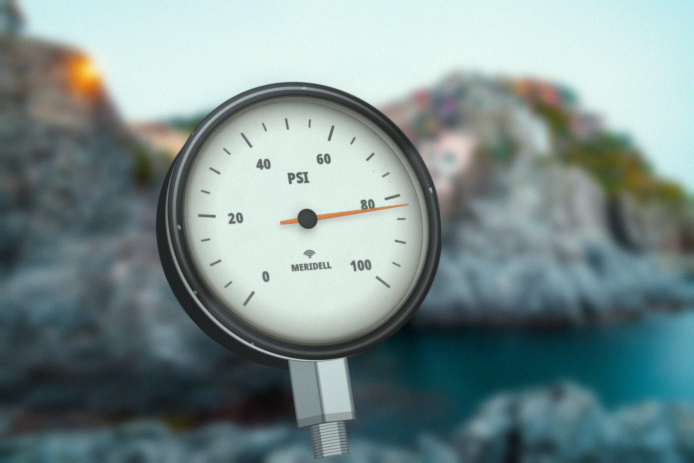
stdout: psi 82.5
